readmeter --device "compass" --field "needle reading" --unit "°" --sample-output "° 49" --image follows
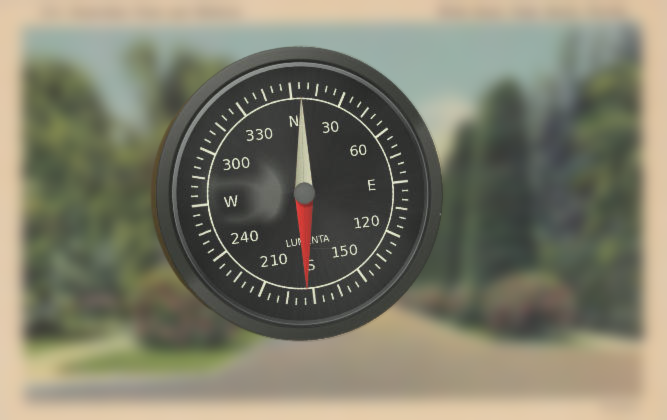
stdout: ° 185
